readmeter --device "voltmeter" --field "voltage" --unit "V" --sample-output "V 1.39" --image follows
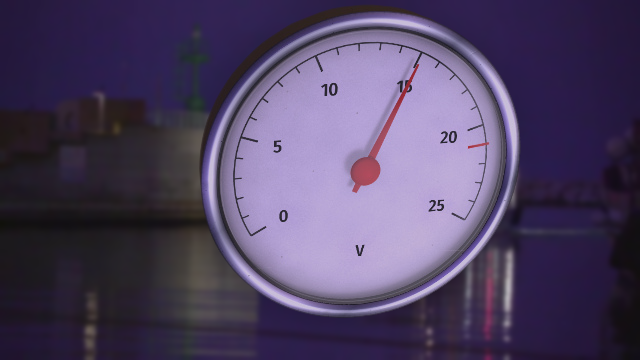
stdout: V 15
